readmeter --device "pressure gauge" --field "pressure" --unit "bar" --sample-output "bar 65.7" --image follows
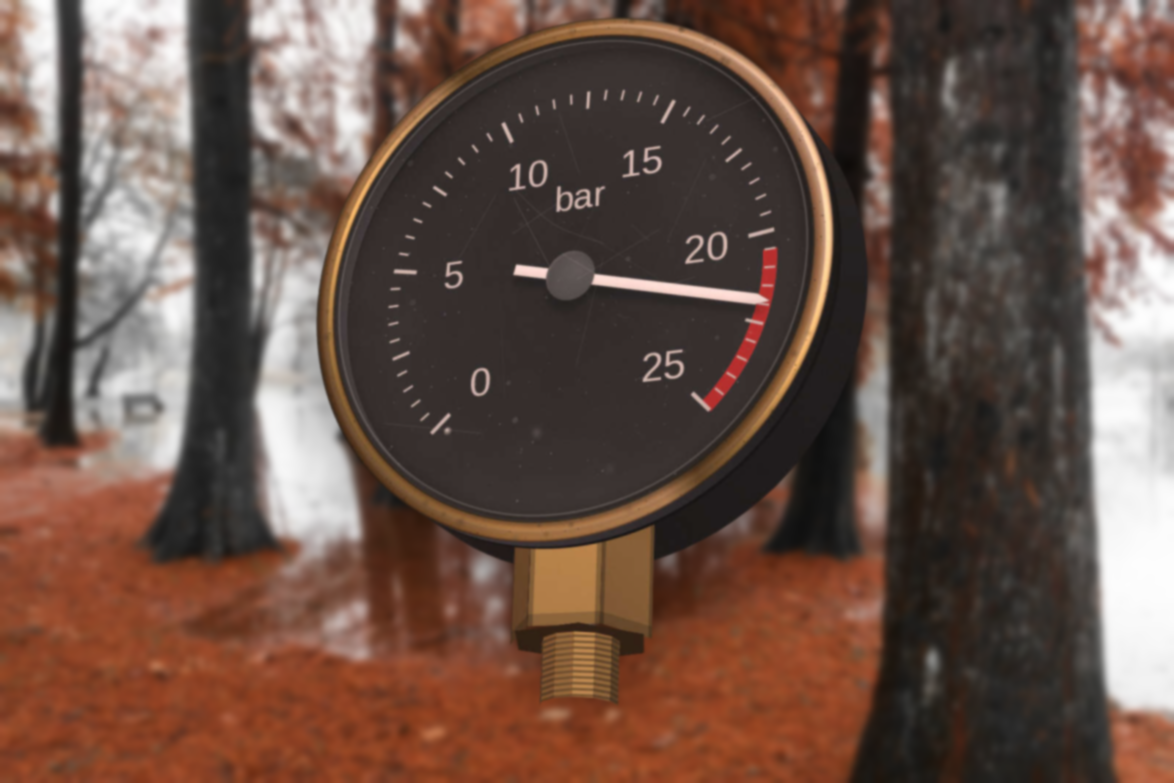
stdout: bar 22
